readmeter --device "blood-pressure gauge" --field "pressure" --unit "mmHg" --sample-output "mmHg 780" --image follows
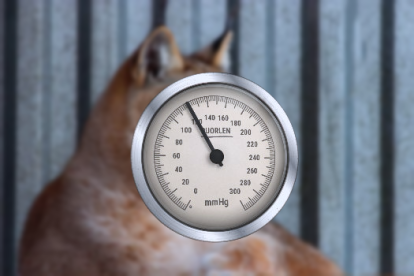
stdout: mmHg 120
